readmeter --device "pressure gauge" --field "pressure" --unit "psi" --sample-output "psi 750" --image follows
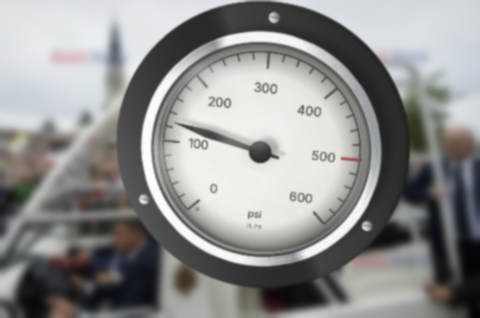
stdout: psi 130
